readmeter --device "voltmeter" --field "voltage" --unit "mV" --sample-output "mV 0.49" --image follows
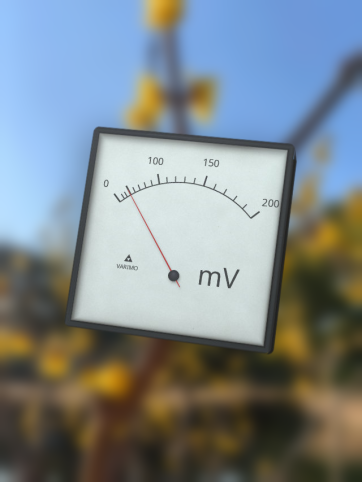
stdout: mV 50
